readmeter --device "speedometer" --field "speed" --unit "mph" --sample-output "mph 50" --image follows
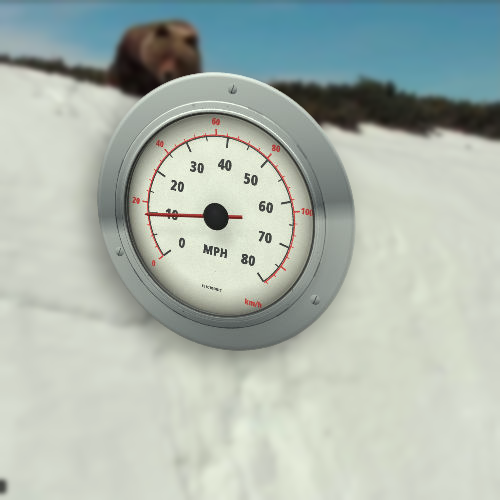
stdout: mph 10
